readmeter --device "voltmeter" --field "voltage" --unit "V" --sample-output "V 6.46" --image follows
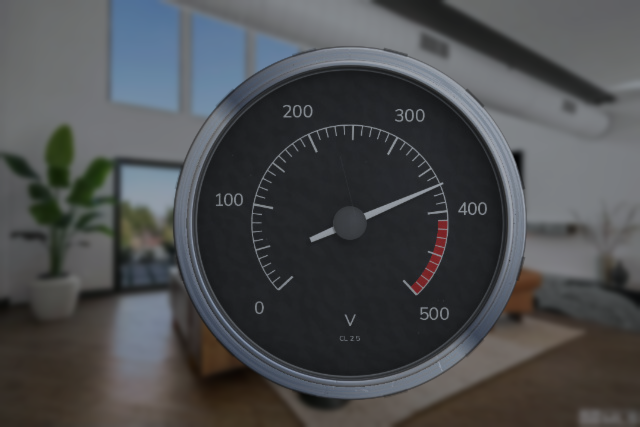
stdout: V 370
